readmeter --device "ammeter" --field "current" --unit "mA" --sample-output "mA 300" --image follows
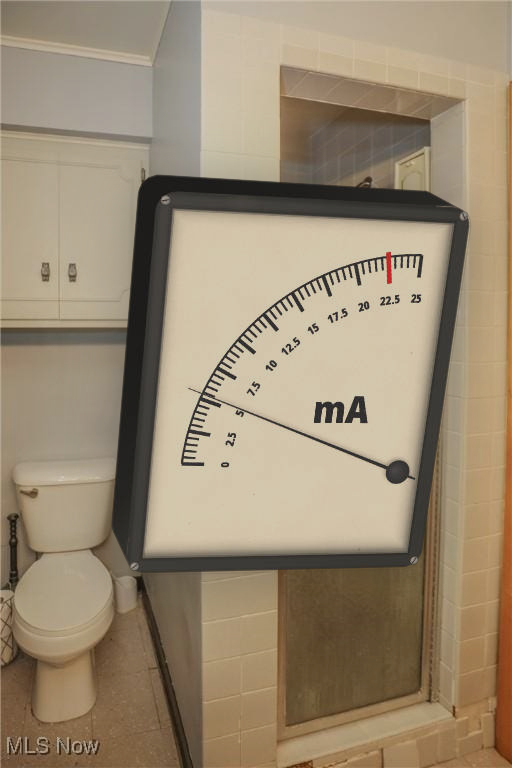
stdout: mA 5.5
